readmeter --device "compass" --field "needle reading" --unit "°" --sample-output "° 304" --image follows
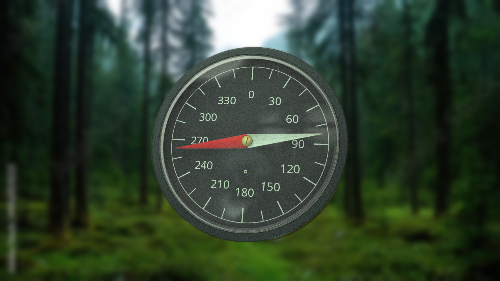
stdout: ° 262.5
